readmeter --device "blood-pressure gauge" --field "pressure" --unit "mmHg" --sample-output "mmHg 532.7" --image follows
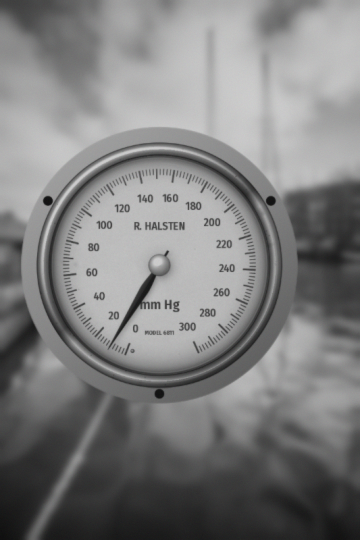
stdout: mmHg 10
